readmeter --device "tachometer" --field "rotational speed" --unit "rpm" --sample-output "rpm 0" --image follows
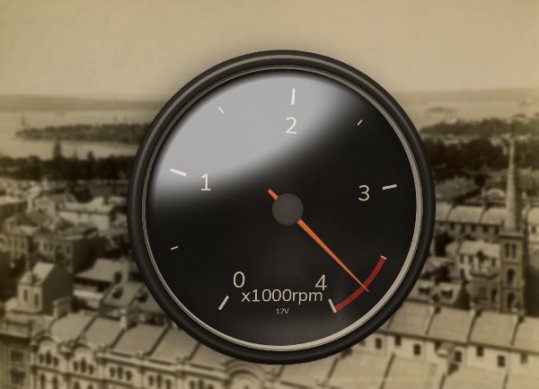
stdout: rpm 3750
